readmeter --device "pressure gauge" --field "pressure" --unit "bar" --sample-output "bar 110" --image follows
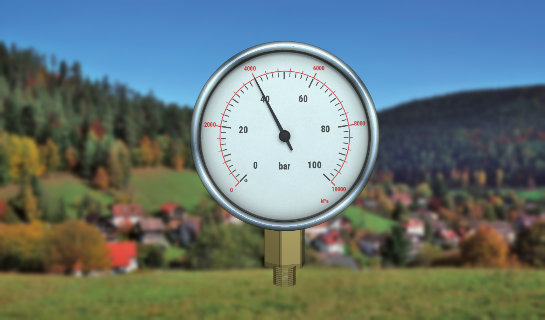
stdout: bar 40
